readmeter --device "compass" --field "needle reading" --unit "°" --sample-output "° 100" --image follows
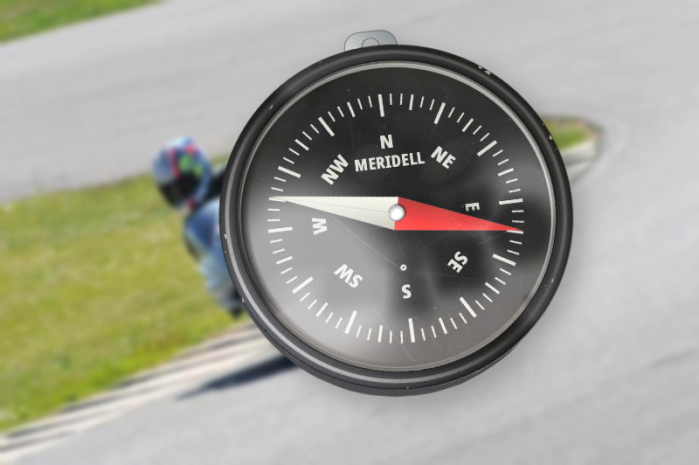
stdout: ° 105
